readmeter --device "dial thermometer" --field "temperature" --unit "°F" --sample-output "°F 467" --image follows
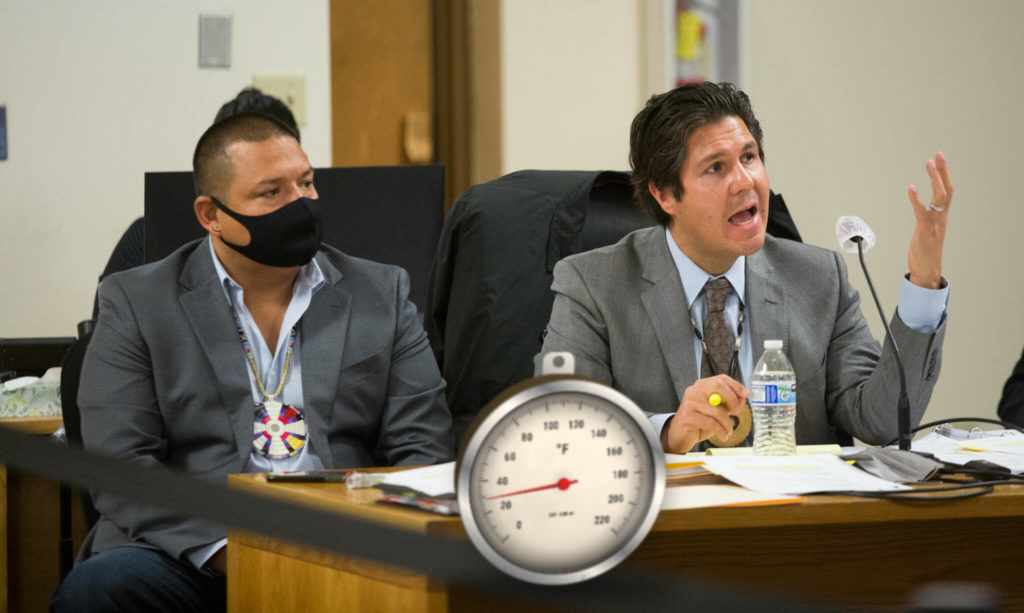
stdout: °F 30
